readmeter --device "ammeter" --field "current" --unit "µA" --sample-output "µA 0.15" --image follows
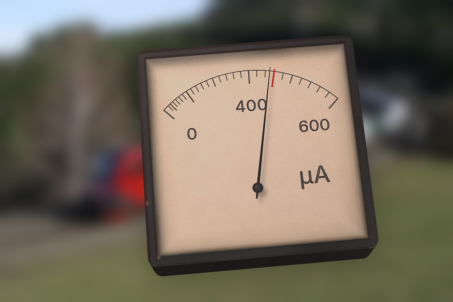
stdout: µA 450
